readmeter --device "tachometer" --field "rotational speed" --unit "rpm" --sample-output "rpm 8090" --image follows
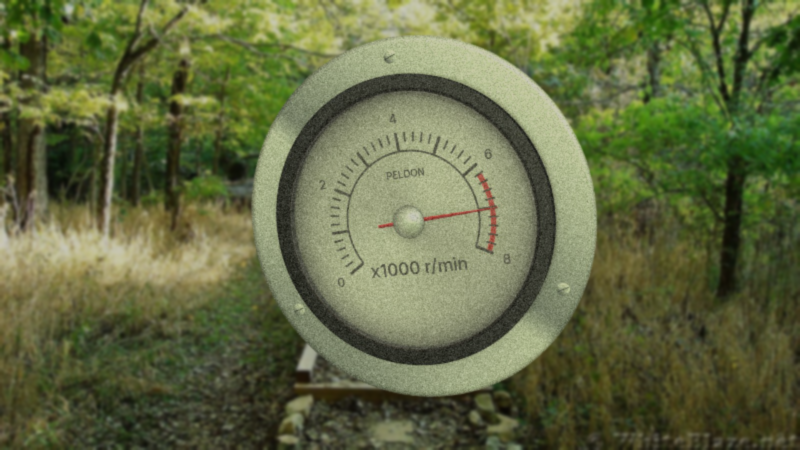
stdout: rpm 7000
